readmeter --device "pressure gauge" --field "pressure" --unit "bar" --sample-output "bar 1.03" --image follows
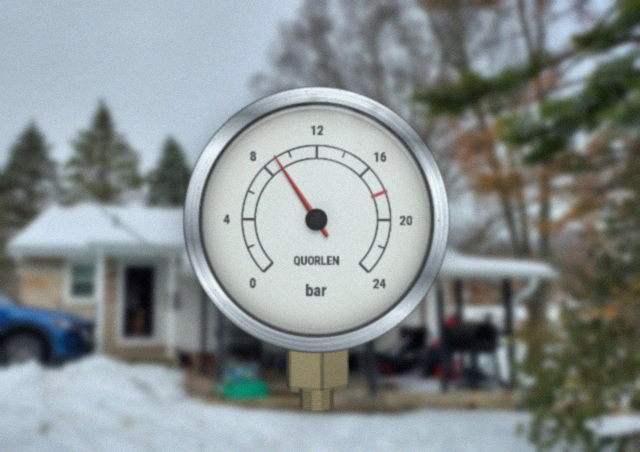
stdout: bar 9
